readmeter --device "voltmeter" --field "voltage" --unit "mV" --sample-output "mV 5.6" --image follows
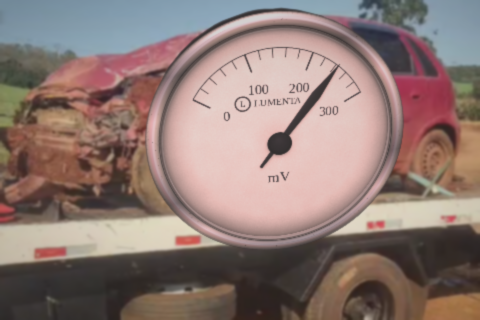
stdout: mV 240
